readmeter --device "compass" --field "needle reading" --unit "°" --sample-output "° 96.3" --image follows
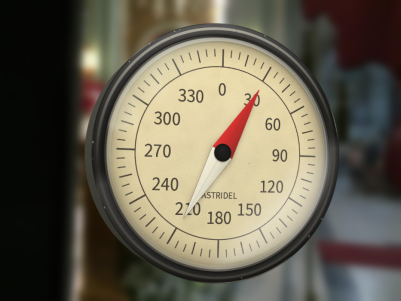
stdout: ° 30
